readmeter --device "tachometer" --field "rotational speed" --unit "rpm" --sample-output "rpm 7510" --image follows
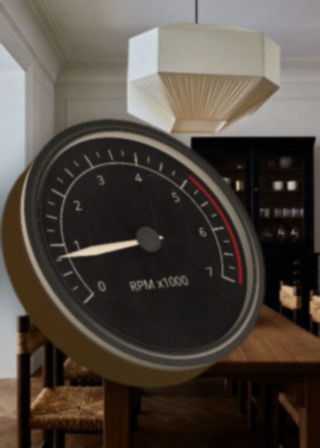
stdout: rpm 750
